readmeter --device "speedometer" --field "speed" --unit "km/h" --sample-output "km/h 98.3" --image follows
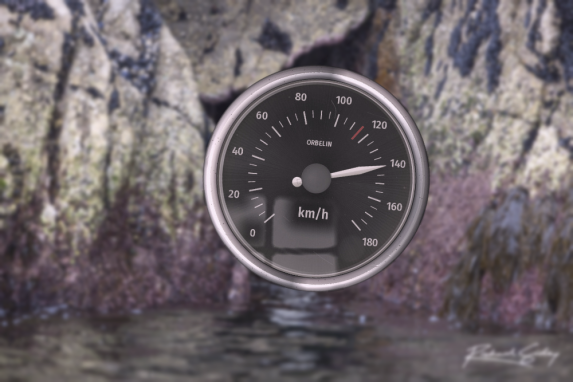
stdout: km/h 140
